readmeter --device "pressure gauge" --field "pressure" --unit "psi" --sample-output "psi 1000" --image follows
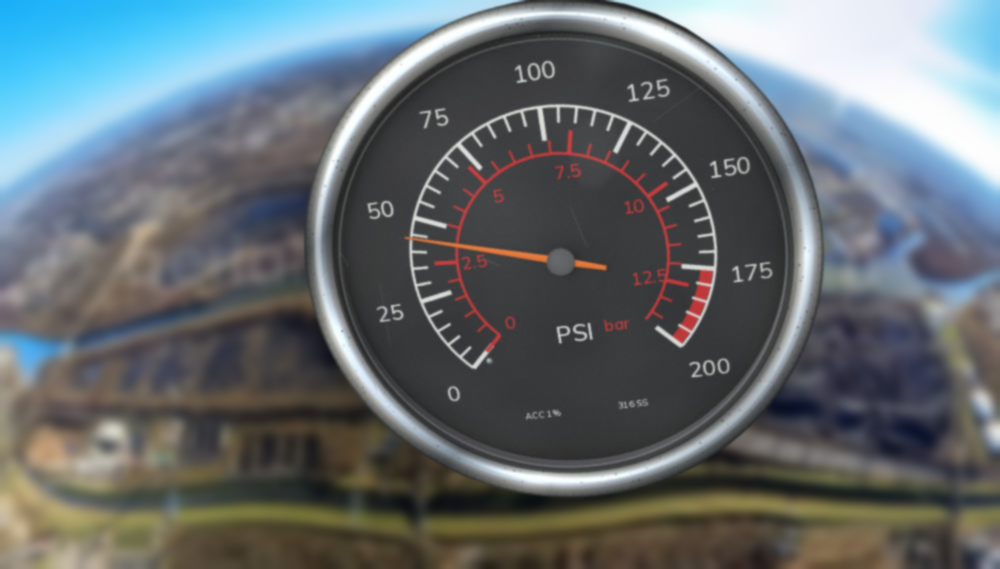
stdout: psi 45
